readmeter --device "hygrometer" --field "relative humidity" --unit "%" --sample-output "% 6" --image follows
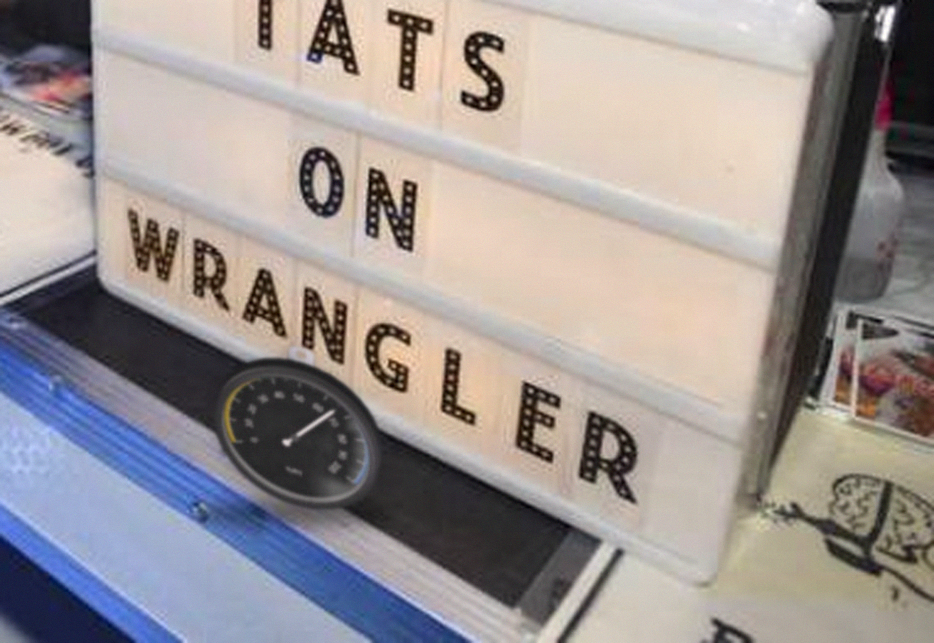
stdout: % 65
